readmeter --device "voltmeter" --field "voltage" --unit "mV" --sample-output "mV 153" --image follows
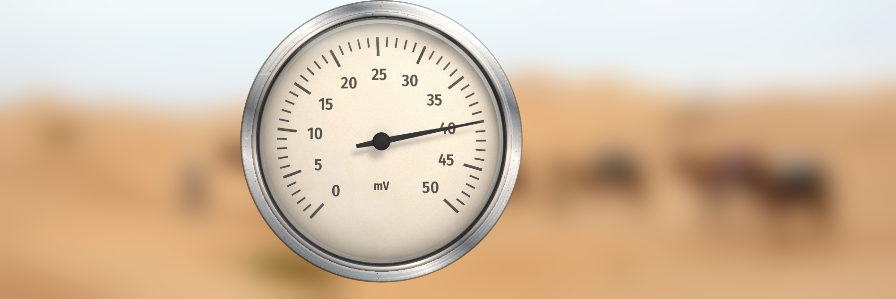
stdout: mV 40
